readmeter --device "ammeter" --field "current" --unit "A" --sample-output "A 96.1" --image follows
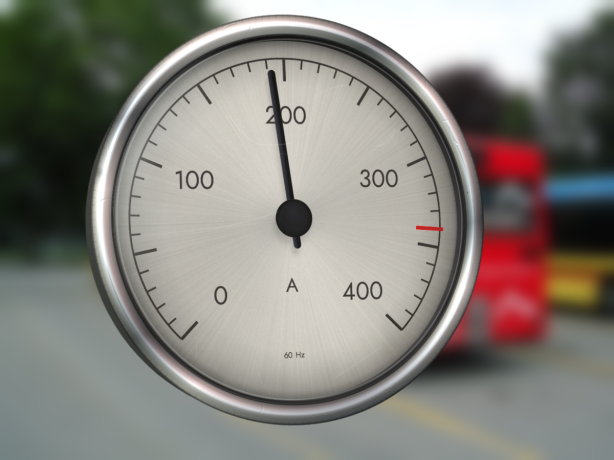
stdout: A 190
